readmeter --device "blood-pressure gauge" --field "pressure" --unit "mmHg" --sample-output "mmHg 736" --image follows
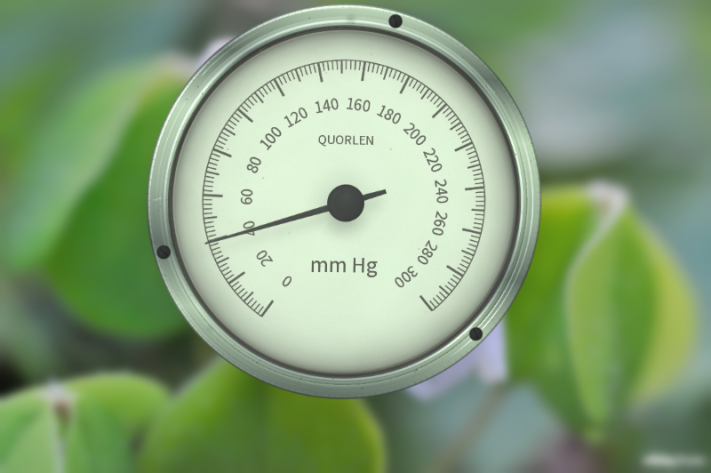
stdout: mmHg 40
